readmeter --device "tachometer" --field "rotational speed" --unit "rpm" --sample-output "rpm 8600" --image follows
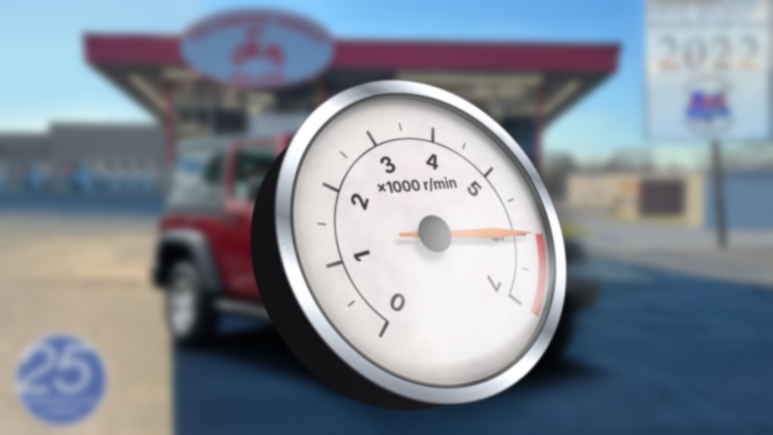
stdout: rpm 6000
